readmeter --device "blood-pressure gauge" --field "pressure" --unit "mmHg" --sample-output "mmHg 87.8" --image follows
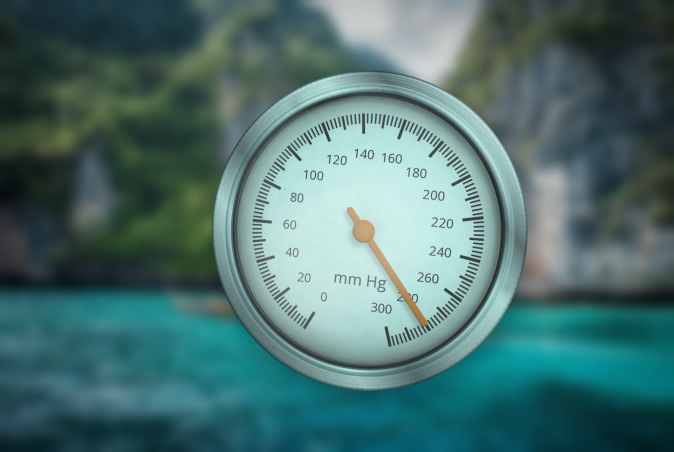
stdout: mmHg 280
